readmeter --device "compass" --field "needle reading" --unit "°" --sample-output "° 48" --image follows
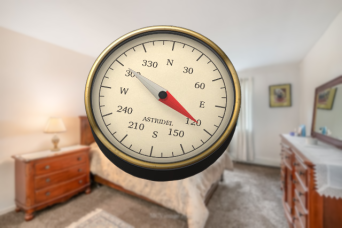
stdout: ° 120
